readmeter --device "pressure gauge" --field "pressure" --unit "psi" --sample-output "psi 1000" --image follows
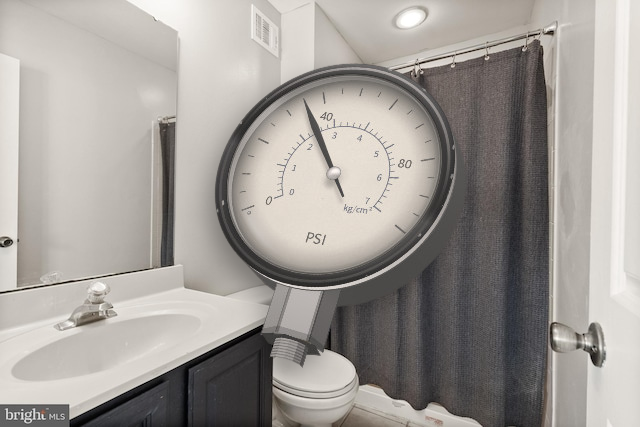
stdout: psi 35
